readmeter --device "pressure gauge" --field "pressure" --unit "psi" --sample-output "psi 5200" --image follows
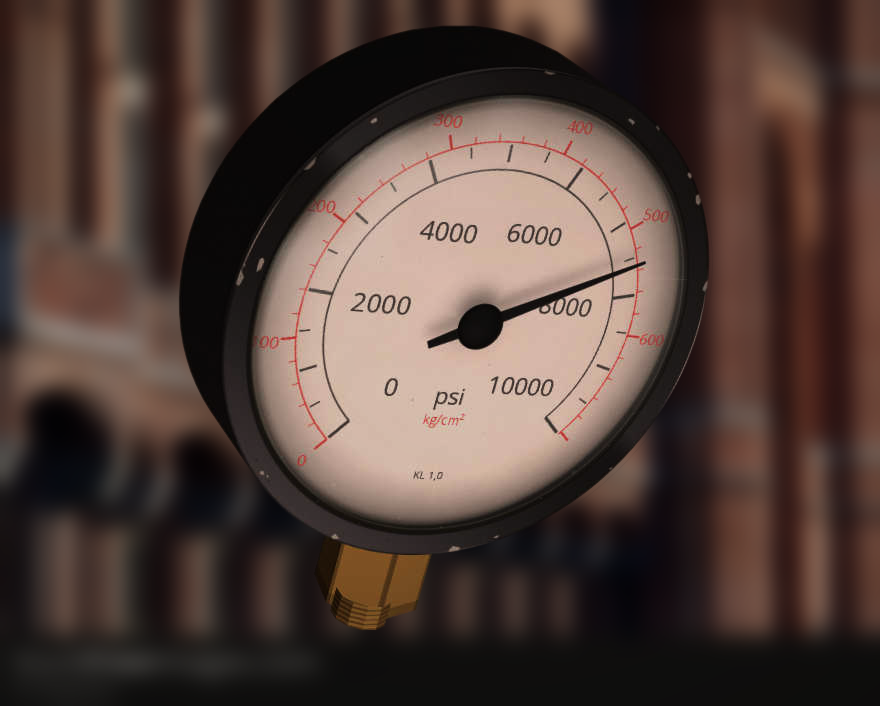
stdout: psi 7500
